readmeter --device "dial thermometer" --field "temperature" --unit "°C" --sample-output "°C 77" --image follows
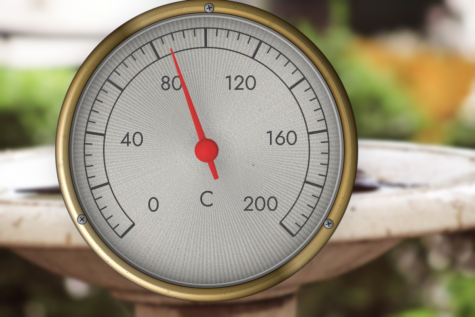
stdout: °C 86
